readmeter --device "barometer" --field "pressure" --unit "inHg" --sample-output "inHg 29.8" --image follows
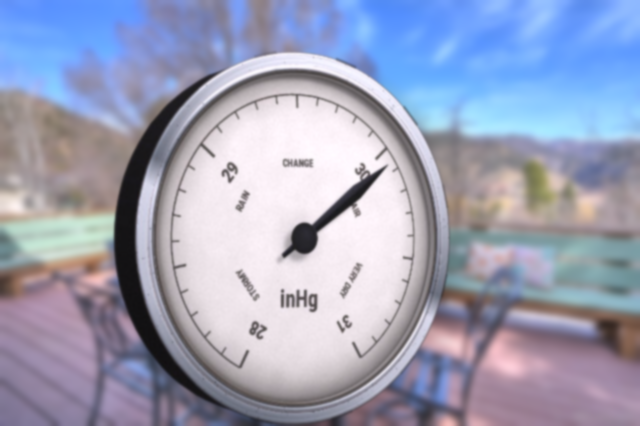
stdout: inHg 30.05
